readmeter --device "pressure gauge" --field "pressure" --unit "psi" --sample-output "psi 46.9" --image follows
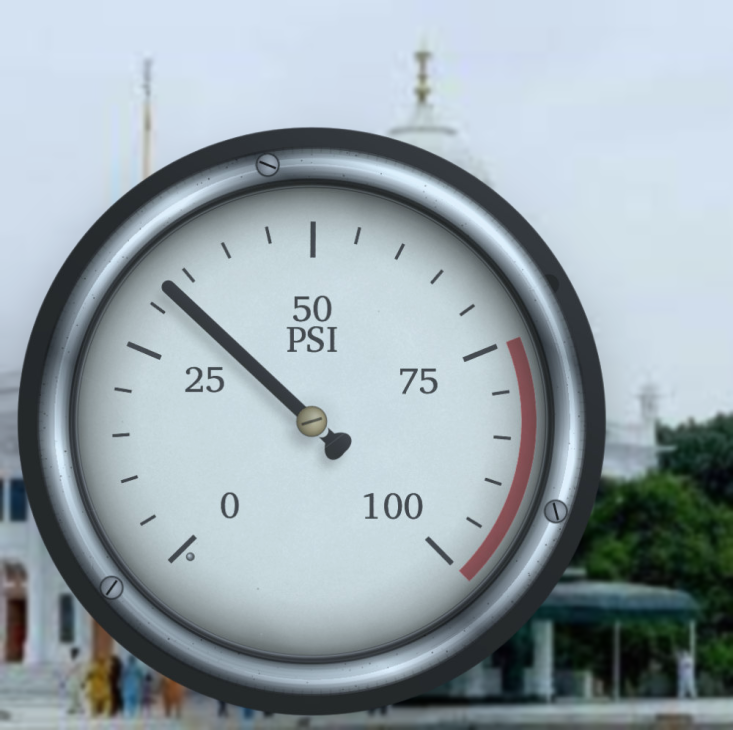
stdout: psi 32.5
